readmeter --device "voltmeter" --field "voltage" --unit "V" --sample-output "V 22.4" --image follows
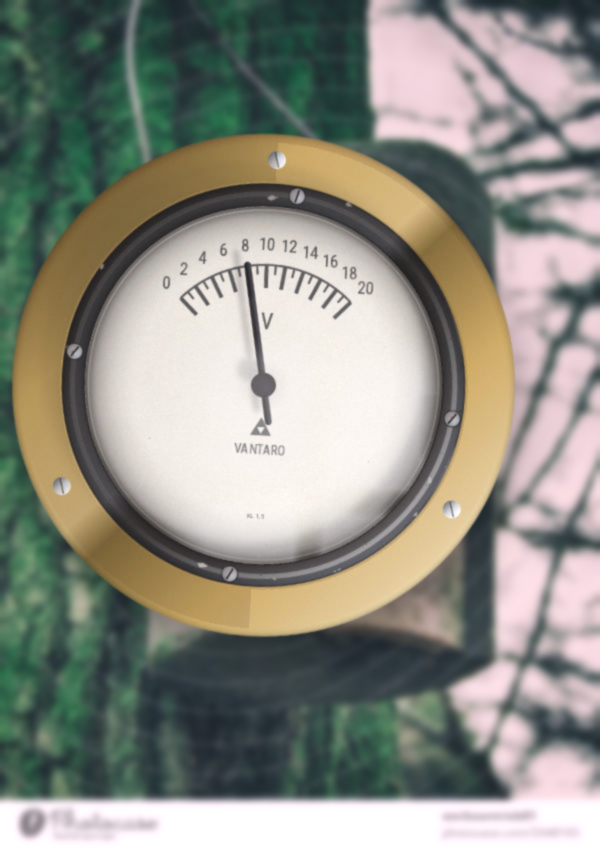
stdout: V 8
